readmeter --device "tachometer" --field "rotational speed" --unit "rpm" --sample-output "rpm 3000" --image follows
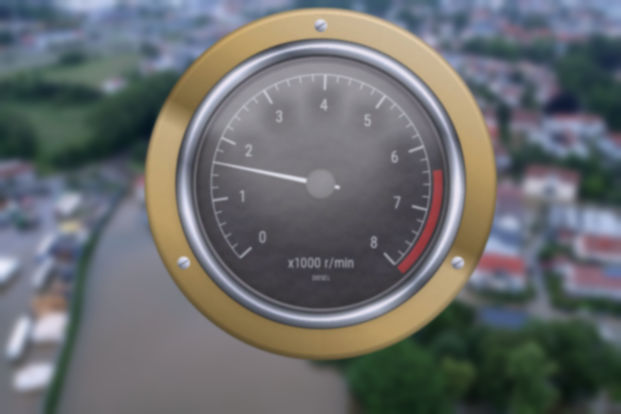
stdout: rpm 1600
